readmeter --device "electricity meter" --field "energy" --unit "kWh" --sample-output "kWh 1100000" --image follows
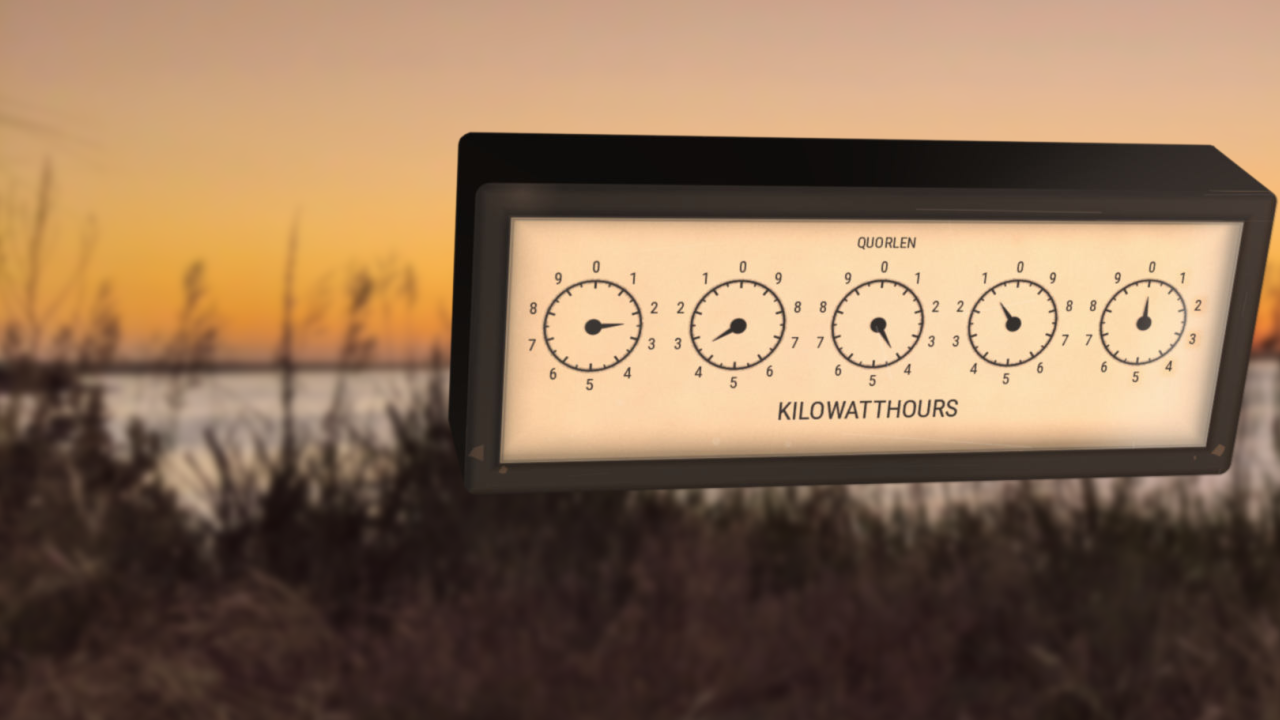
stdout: kWh 23410
